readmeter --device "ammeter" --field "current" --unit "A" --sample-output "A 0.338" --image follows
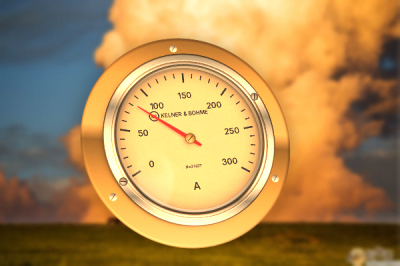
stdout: A 80
